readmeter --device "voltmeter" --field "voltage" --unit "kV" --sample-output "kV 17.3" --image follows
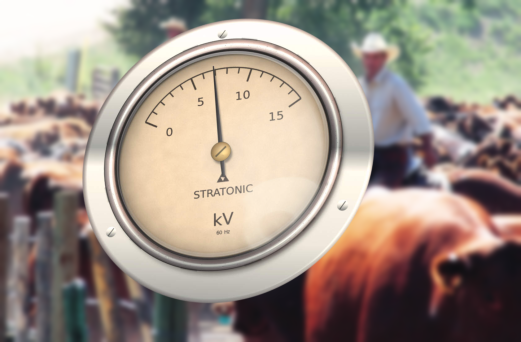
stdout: kV 7
